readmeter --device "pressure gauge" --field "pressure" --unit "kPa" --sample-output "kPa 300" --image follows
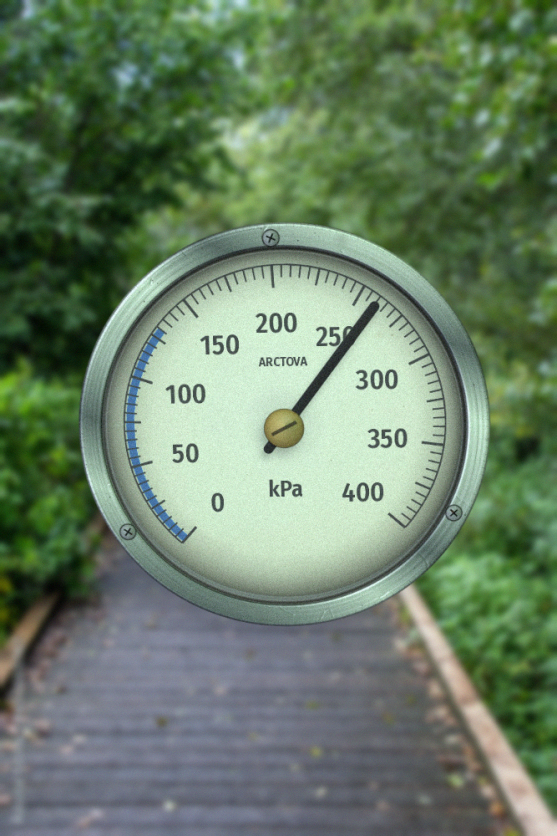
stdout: kPa 260
